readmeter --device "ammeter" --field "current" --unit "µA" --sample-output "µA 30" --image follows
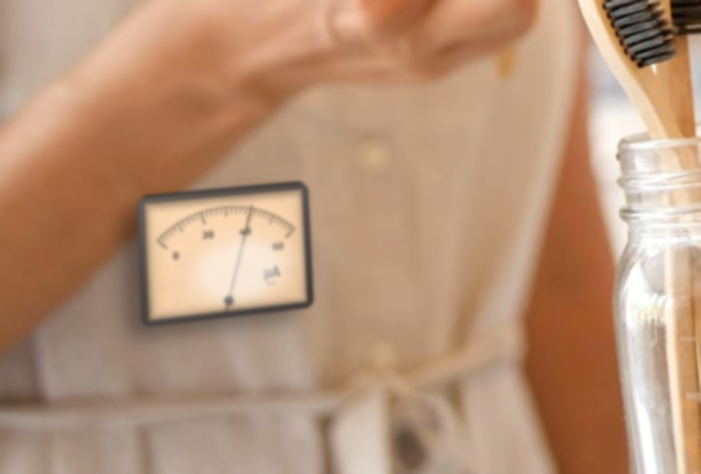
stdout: µA 40
